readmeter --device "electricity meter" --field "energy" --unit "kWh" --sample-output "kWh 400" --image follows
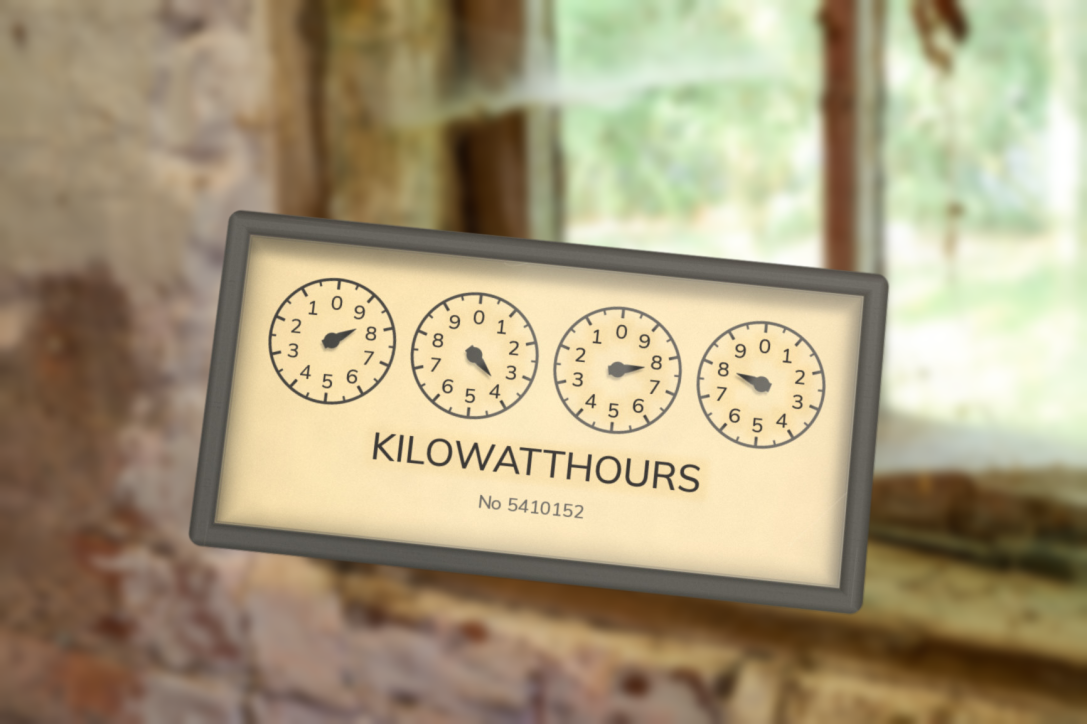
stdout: kWh 8378
